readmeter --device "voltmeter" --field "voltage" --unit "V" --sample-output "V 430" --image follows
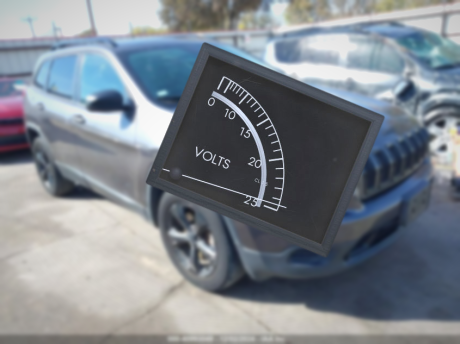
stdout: V 24.5
